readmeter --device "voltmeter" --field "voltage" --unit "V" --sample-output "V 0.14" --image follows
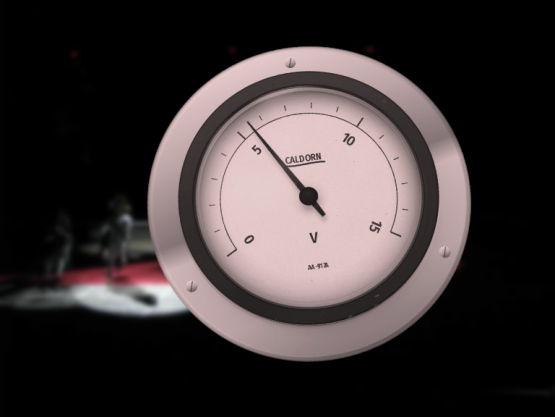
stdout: V 5.5
